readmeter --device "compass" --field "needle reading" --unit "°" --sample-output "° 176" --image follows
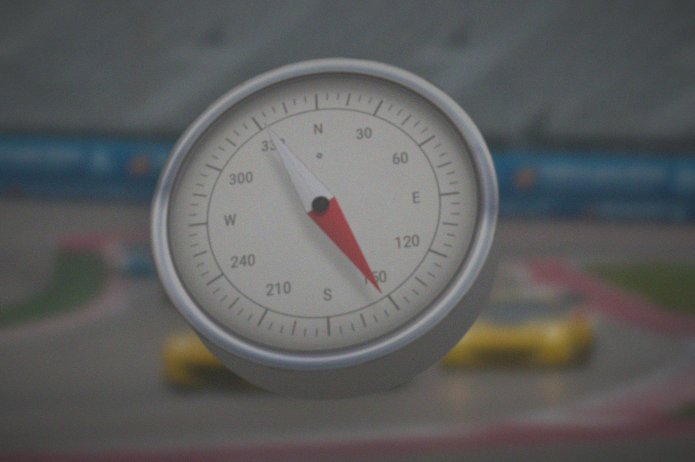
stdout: ° 152.5
